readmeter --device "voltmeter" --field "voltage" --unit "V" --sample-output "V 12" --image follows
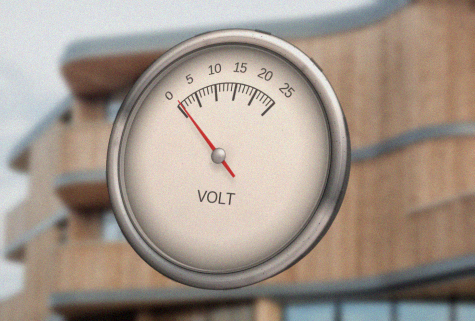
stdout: V 1
